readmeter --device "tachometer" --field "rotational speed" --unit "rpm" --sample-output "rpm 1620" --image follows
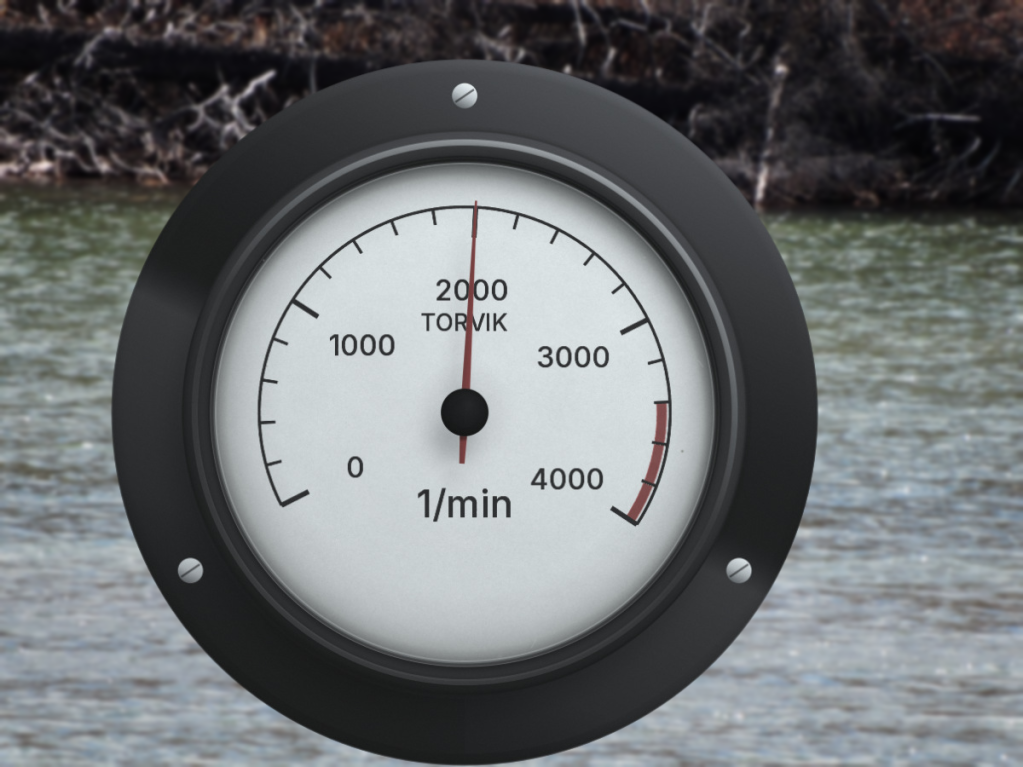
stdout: rpm 2000
